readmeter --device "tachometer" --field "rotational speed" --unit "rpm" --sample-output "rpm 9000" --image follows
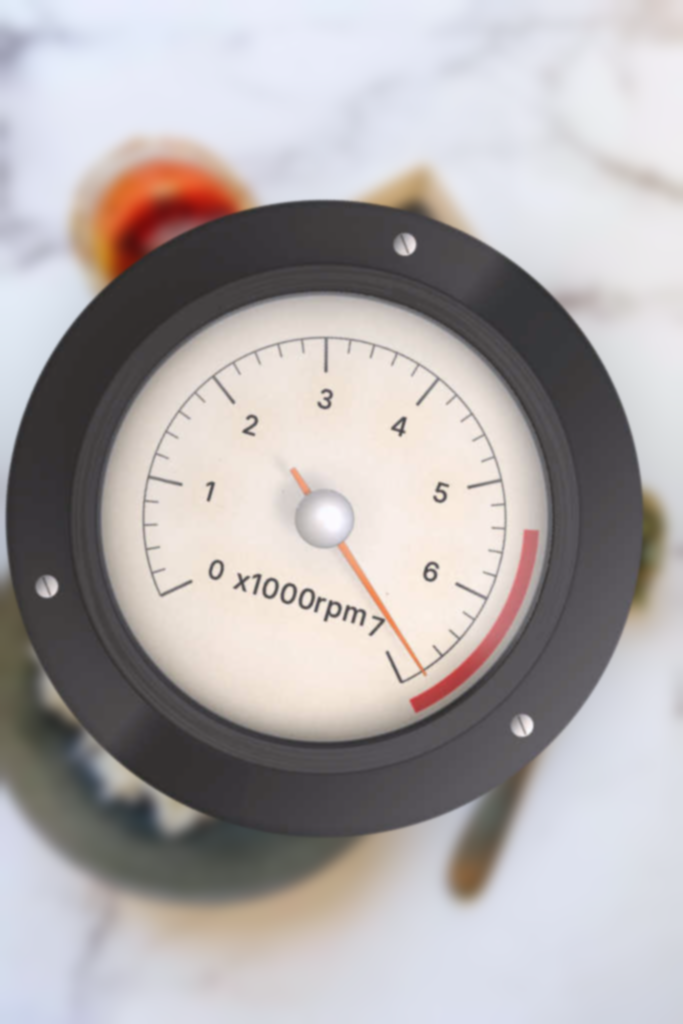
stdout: rpm 6800
